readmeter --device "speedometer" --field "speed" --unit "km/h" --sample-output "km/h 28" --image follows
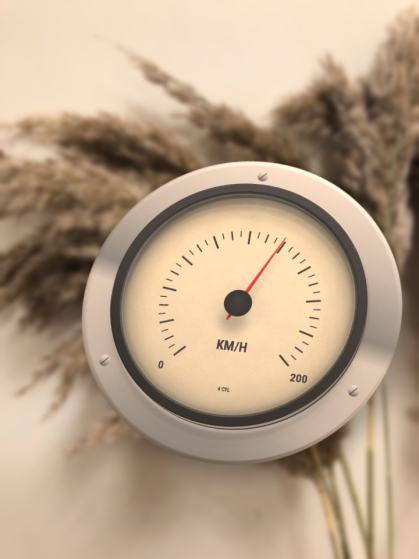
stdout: km/h 120
